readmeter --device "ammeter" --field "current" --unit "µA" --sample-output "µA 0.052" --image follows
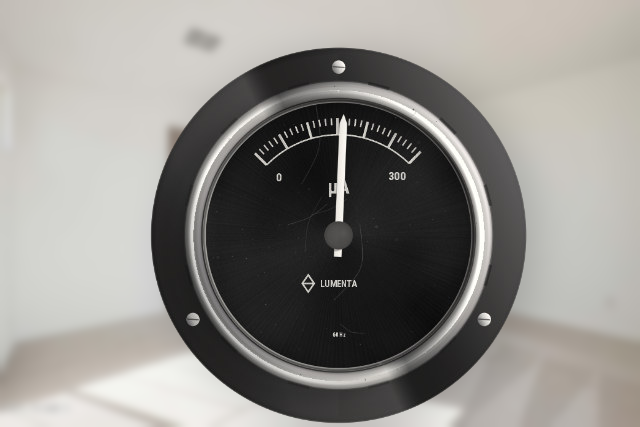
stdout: µA 160
